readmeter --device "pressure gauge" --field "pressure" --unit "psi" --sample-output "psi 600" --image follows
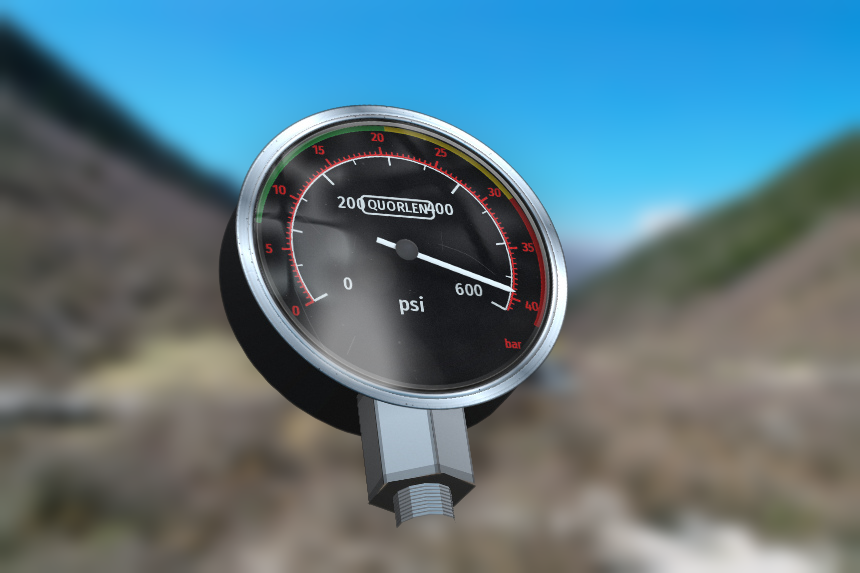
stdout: psi 575
